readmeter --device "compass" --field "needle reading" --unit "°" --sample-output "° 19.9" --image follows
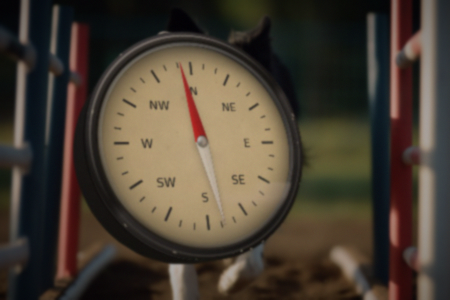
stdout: ° 350
